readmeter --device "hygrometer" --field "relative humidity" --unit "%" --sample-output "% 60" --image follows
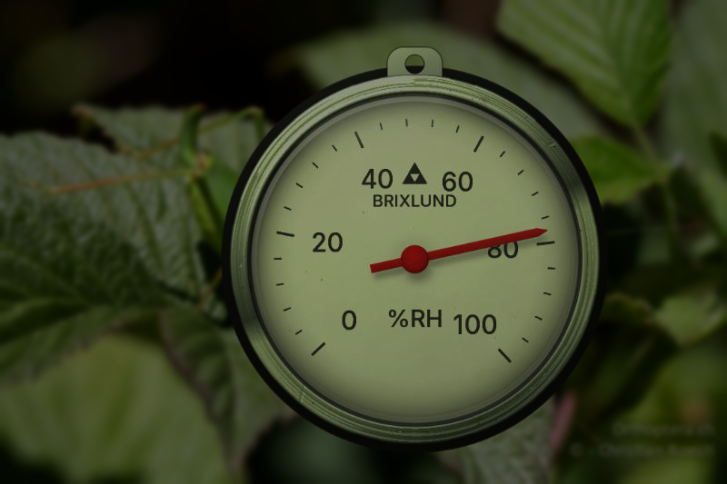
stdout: % 78
